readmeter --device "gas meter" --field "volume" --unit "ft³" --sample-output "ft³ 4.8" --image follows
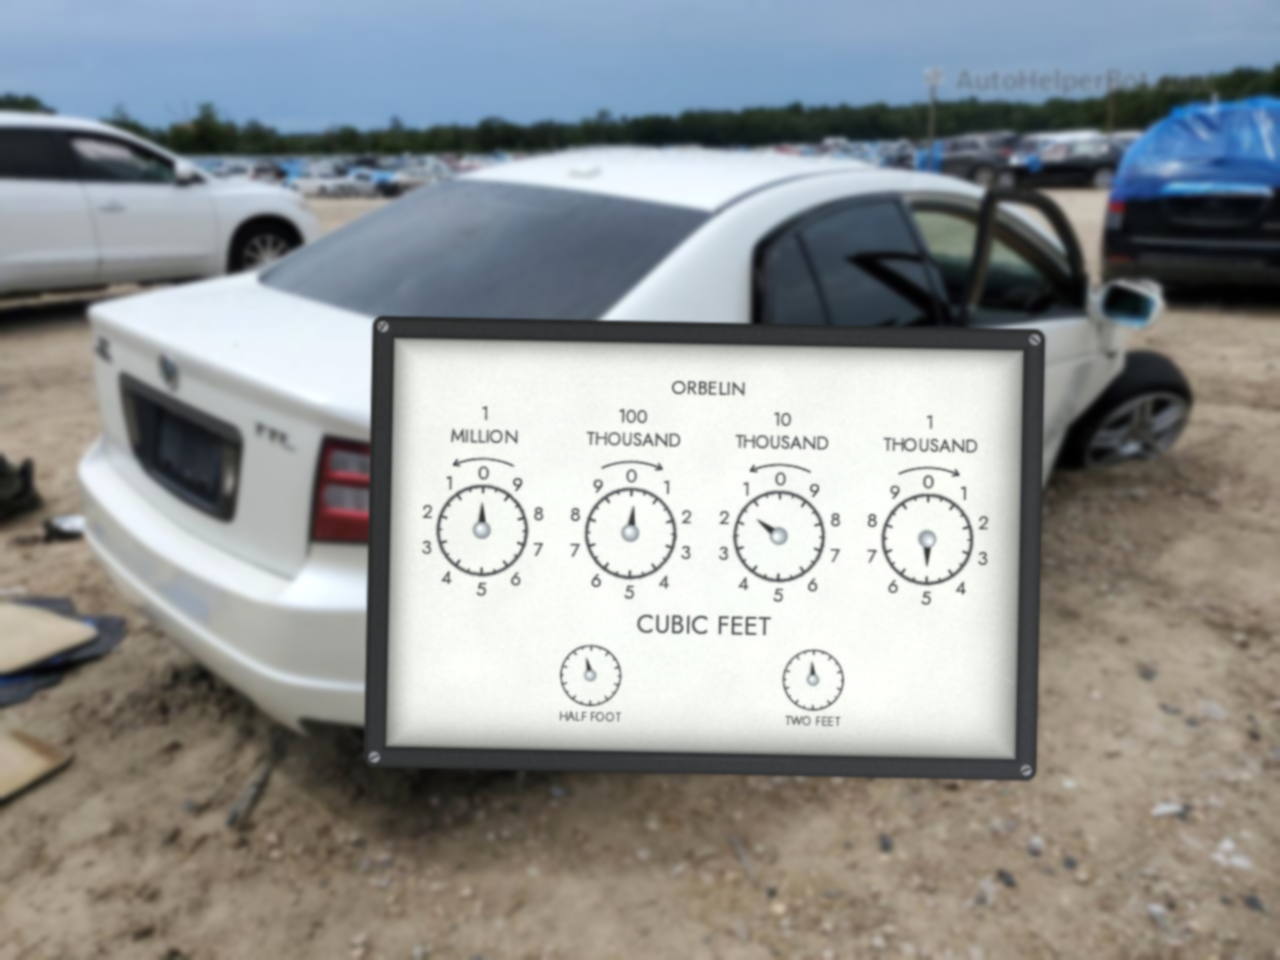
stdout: ft³ 1500
